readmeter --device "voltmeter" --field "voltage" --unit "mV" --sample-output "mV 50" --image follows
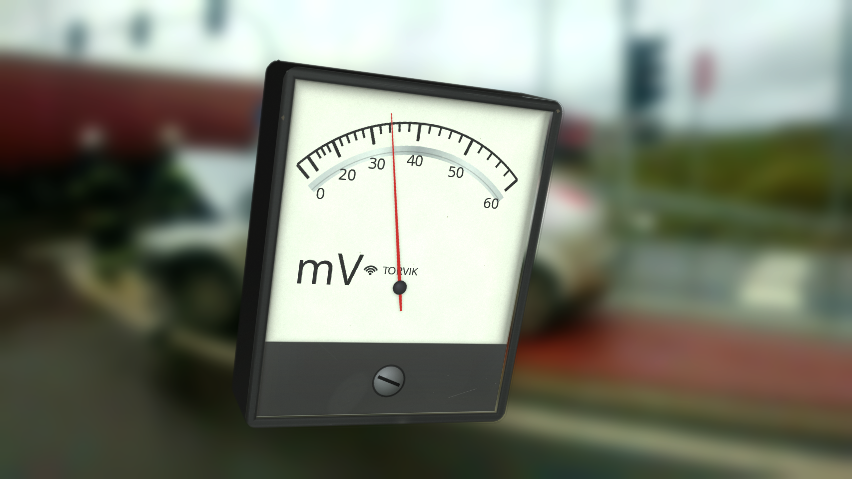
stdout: mV 34
